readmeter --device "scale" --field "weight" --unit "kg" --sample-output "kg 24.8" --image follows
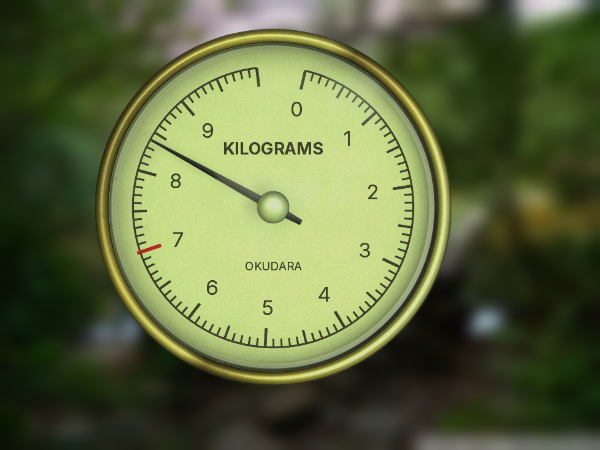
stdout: kg 8.4
